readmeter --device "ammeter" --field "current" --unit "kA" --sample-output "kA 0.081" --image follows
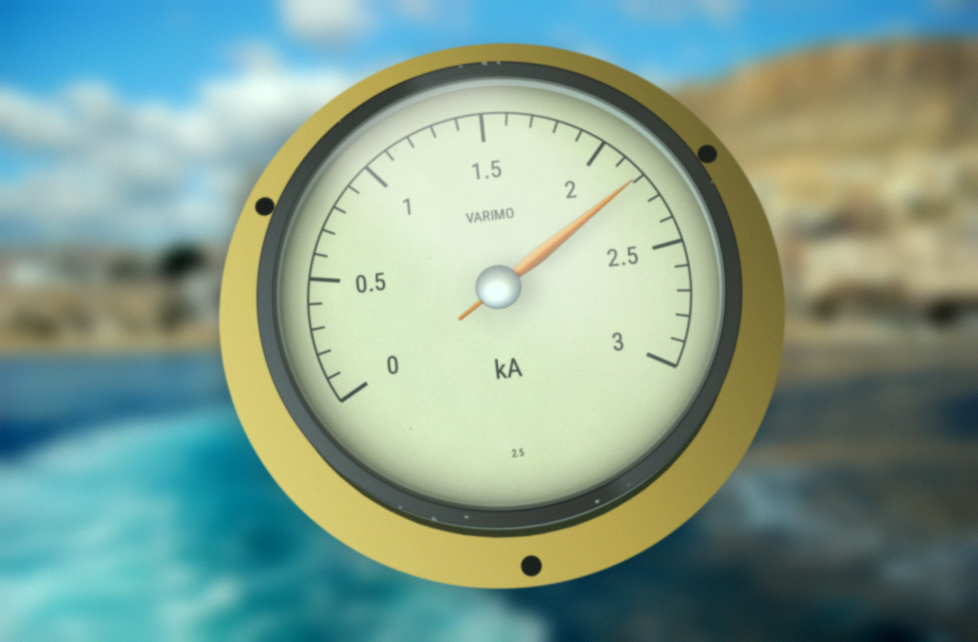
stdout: kA 2.2
